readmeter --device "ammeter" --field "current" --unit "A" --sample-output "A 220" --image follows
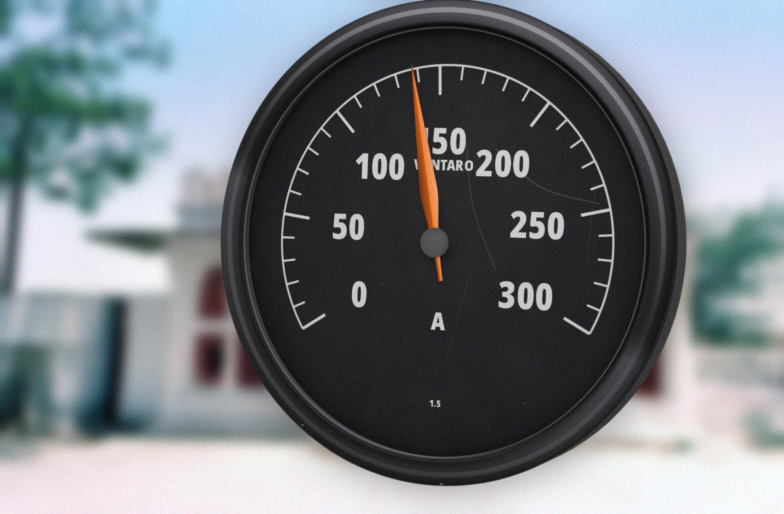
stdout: A 140
